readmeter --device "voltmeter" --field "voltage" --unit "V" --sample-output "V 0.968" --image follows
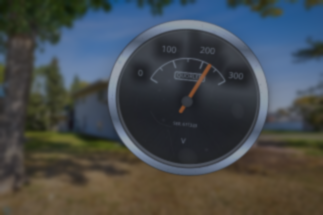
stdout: V 225
